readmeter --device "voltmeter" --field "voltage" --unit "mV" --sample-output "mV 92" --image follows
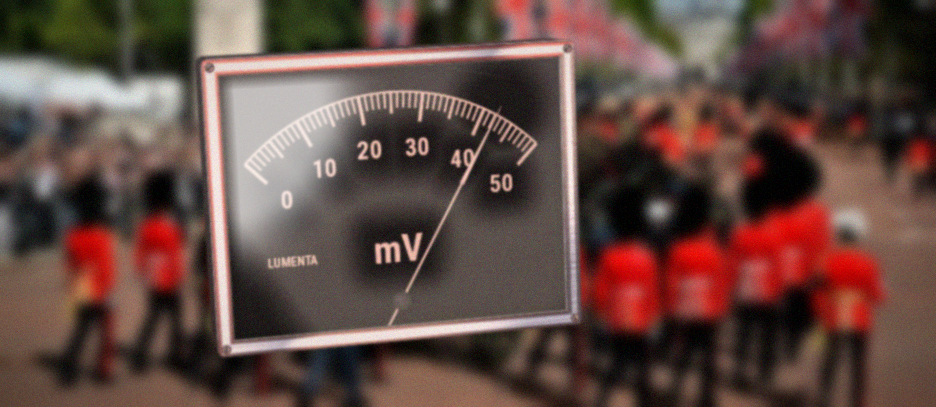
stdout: mV 42
